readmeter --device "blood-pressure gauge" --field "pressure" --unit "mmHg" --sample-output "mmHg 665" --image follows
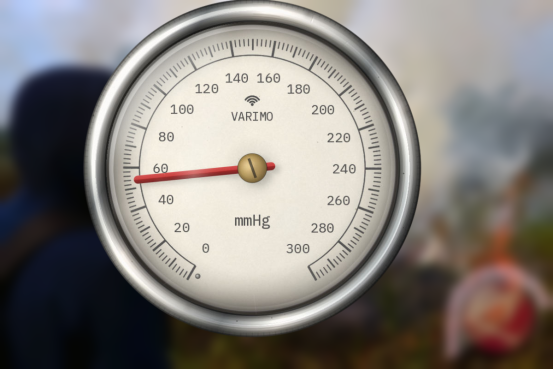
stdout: mmHg 54
